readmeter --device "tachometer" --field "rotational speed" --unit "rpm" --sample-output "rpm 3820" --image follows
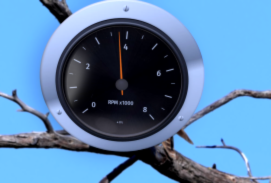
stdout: rpm 3750
